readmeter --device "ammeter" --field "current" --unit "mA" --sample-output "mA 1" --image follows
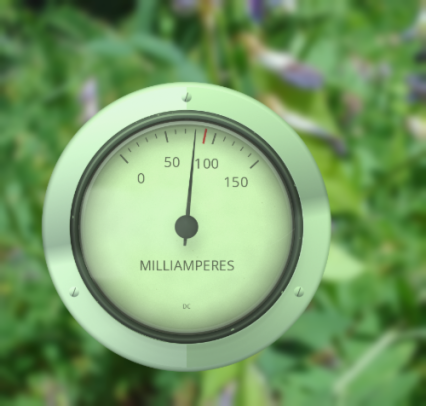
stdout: mA 80
